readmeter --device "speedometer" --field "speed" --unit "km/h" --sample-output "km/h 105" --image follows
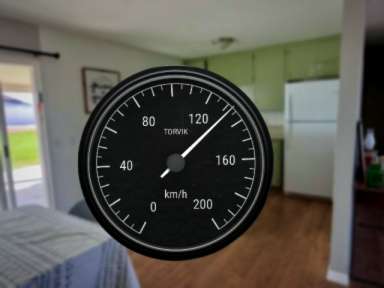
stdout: km/h 132.5
